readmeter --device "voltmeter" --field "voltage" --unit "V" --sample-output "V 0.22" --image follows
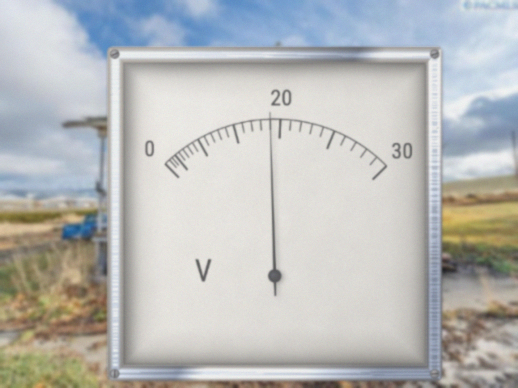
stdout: V 19
